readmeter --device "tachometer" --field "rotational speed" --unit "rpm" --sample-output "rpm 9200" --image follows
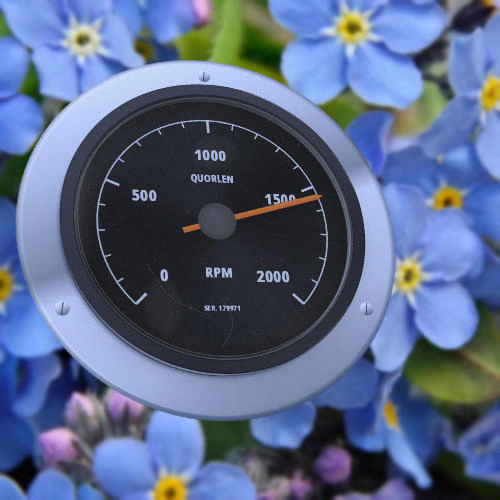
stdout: rpm 1550
